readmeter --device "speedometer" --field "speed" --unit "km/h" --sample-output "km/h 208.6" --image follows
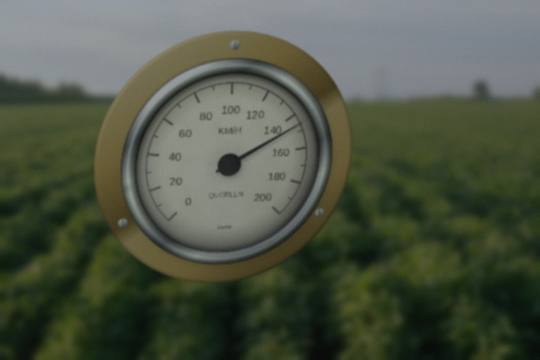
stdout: km/h 145
